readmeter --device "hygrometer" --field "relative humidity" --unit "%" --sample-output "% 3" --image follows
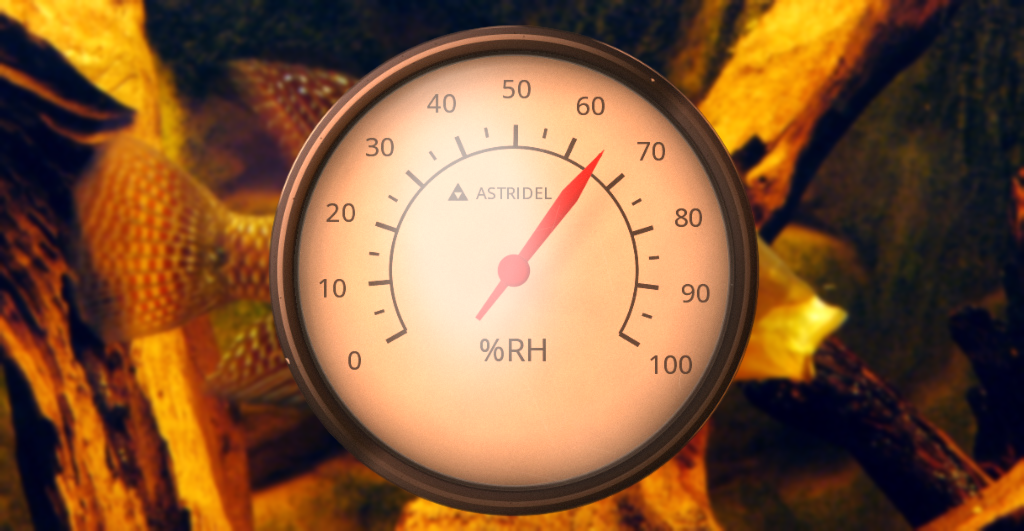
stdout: % 65
